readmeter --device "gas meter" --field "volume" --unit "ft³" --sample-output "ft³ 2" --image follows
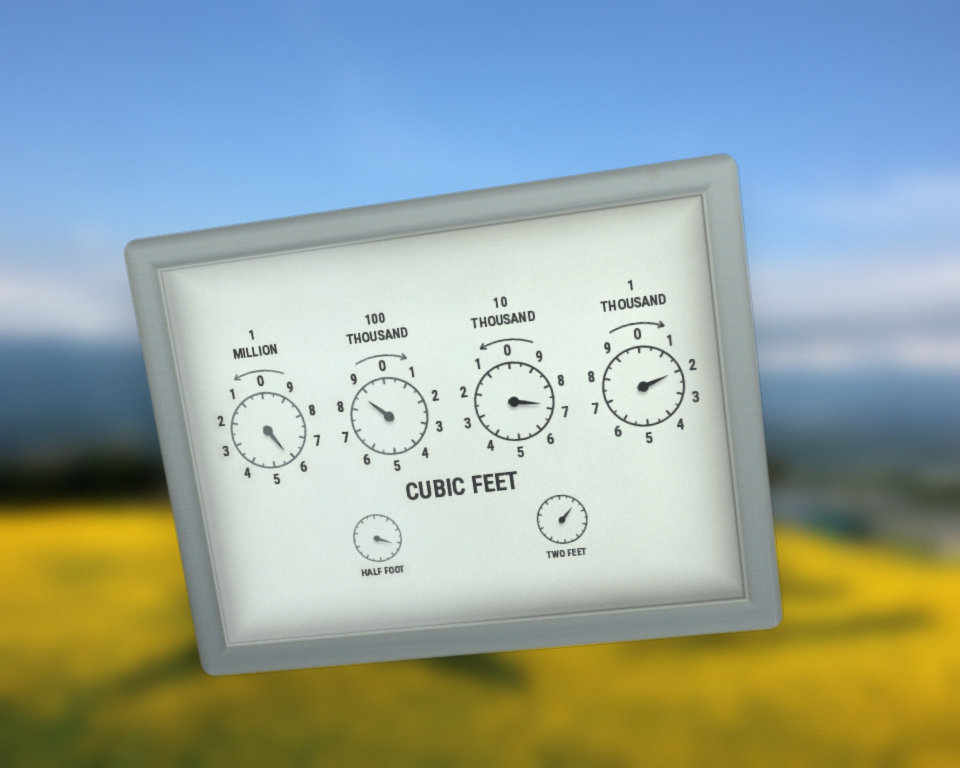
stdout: ft³ 587200
